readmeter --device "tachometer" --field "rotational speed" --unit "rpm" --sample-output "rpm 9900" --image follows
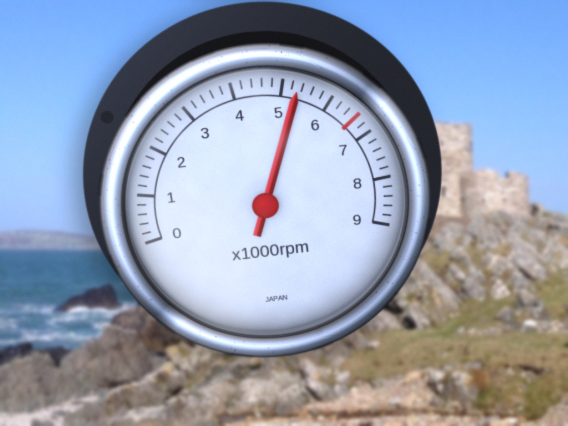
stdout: rpm 5300
